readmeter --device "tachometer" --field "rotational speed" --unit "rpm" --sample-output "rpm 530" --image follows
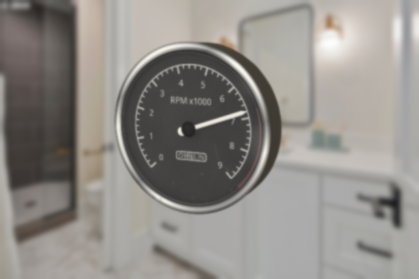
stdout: rpm 6800
